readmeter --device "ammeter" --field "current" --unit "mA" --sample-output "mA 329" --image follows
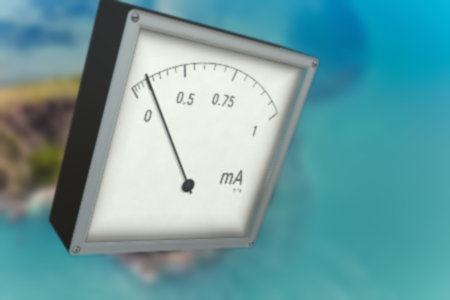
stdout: mA 0.25
